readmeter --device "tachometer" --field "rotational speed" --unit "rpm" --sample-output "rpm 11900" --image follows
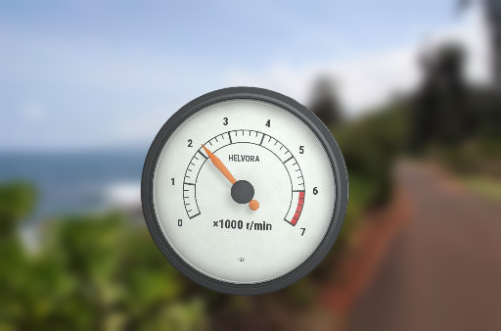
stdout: rpm 2200
